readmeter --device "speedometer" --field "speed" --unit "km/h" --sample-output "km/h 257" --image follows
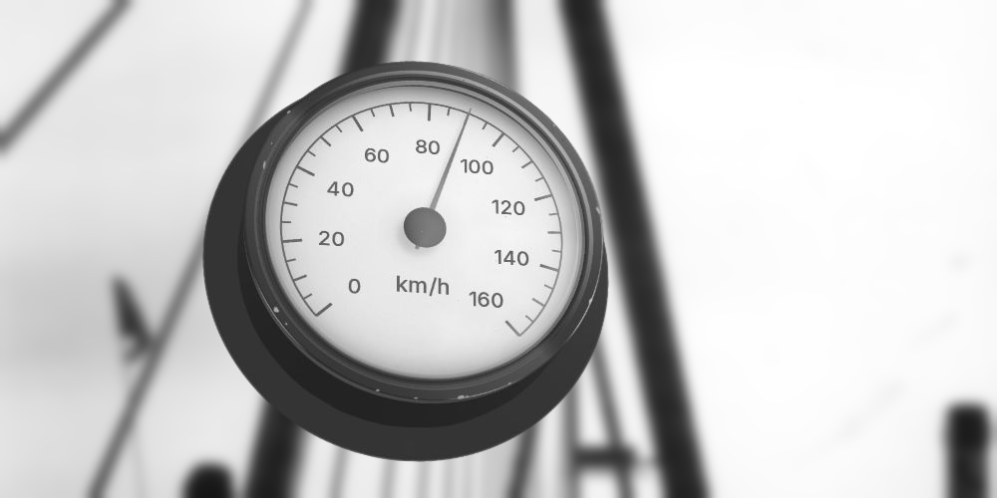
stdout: km/h 90
